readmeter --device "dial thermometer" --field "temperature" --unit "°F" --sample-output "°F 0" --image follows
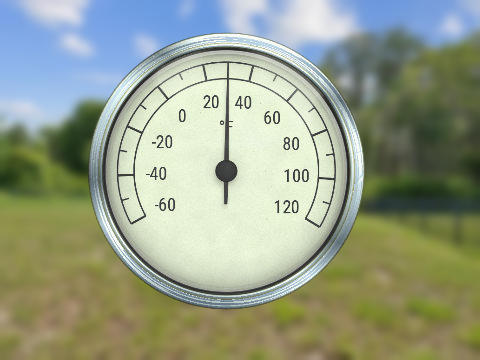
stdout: °F 30
